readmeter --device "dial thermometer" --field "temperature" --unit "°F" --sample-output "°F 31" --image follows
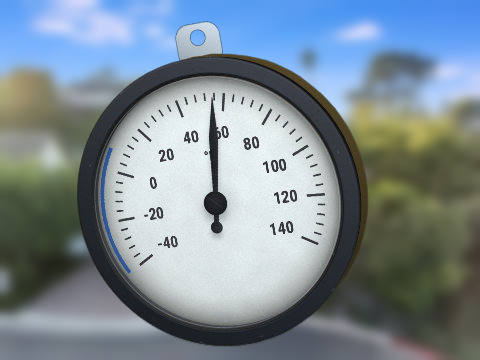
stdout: °F 56
